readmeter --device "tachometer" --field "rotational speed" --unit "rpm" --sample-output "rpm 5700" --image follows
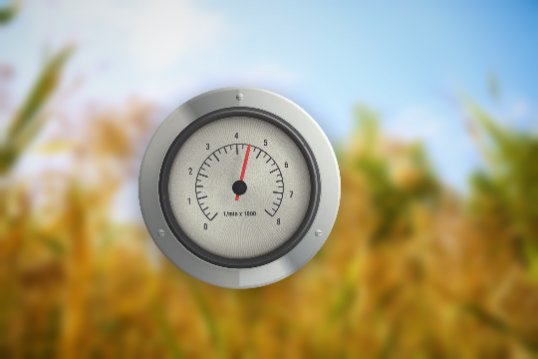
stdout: rpm 4500
